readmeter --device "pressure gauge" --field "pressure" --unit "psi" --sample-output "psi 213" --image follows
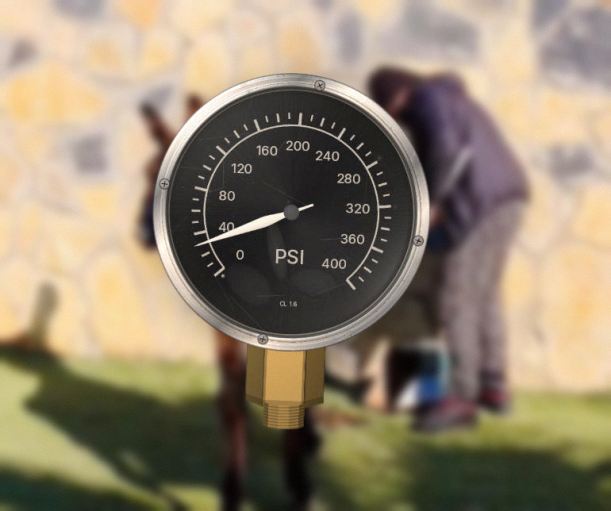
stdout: psi 30
